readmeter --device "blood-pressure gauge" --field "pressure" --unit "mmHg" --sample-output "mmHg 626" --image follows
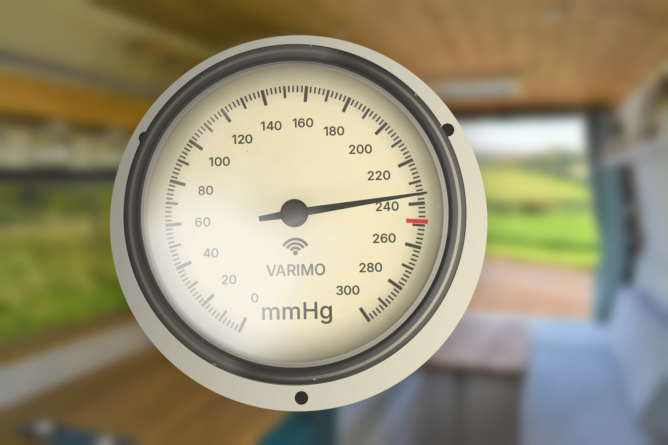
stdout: mmHg 236
